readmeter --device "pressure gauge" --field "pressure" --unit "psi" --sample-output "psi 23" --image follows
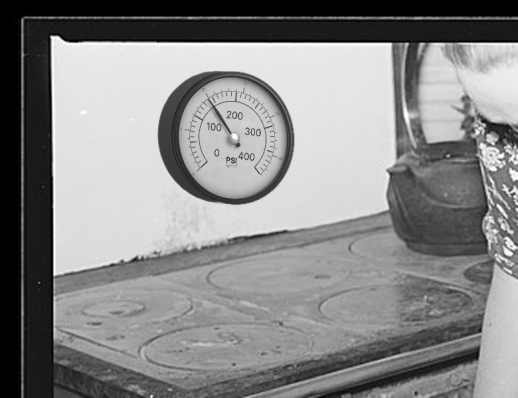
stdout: psi 140
